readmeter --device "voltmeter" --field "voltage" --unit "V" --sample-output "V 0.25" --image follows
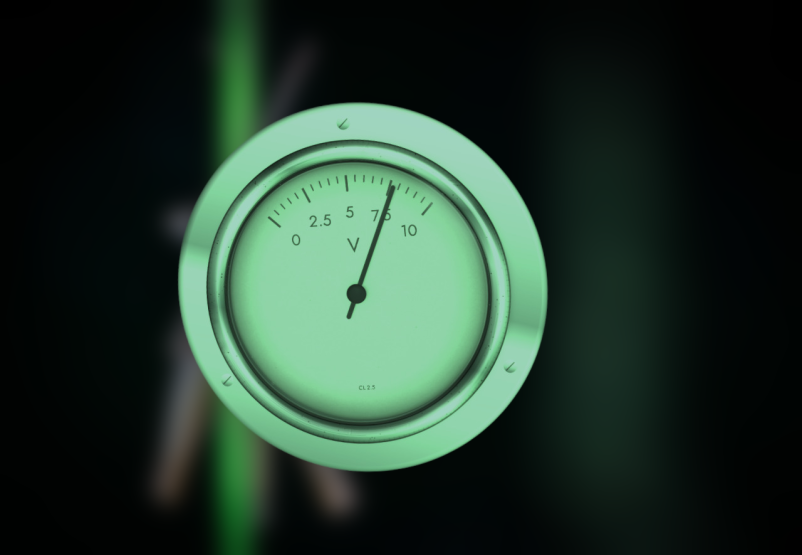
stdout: V 7.75
